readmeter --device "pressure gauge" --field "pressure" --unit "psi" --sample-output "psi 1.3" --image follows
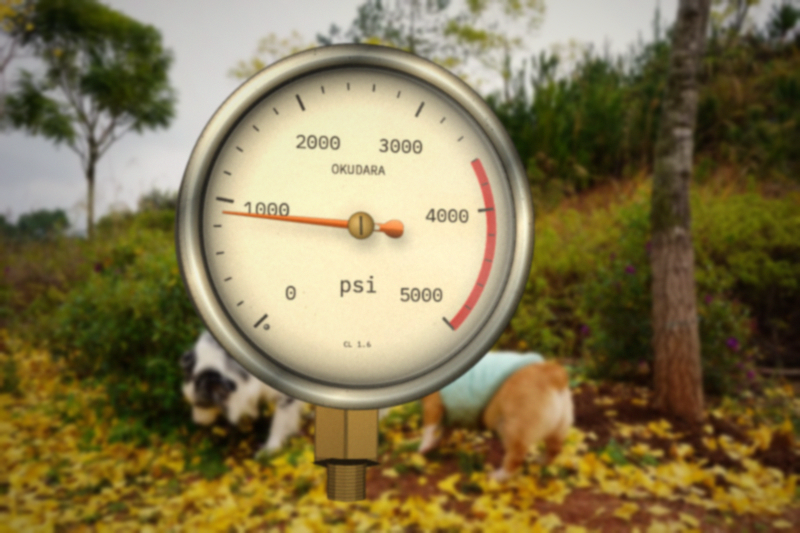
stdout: psi 900
